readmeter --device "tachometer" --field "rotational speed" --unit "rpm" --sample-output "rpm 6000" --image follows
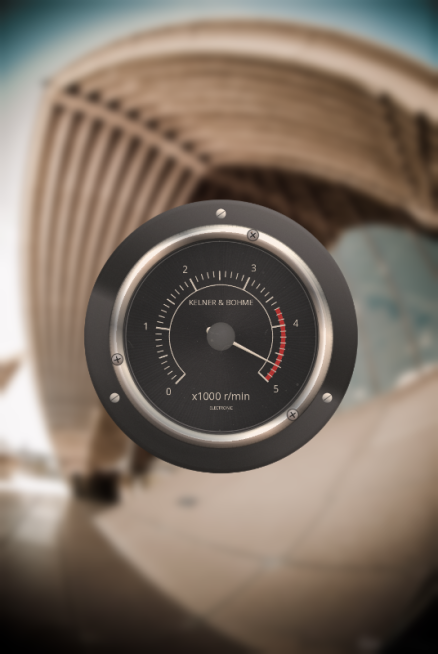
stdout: rpm 4700
